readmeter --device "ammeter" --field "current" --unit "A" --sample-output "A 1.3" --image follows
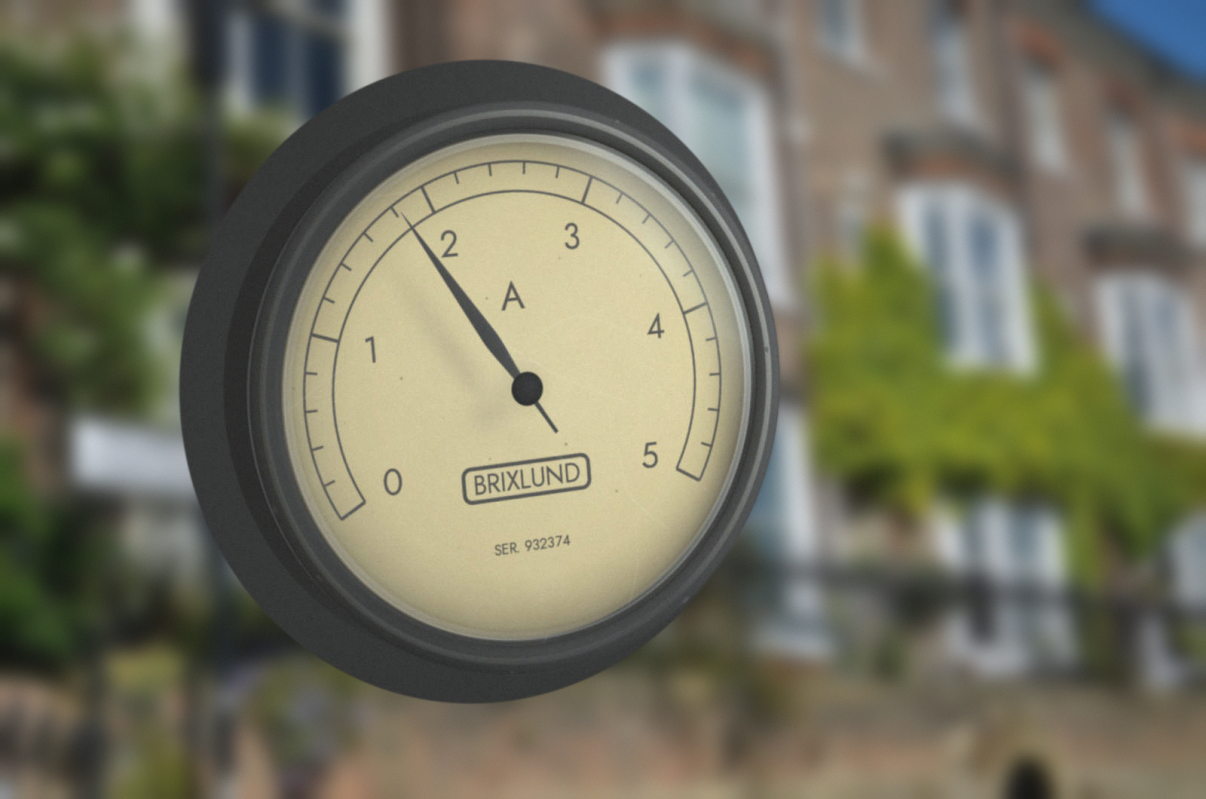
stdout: A 1.8
